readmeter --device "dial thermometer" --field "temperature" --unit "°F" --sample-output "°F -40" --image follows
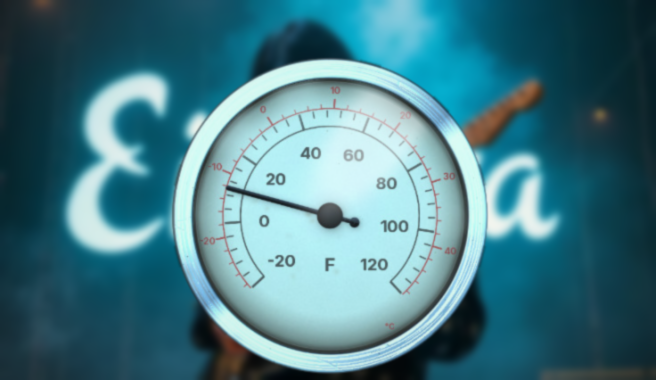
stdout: °F 10
